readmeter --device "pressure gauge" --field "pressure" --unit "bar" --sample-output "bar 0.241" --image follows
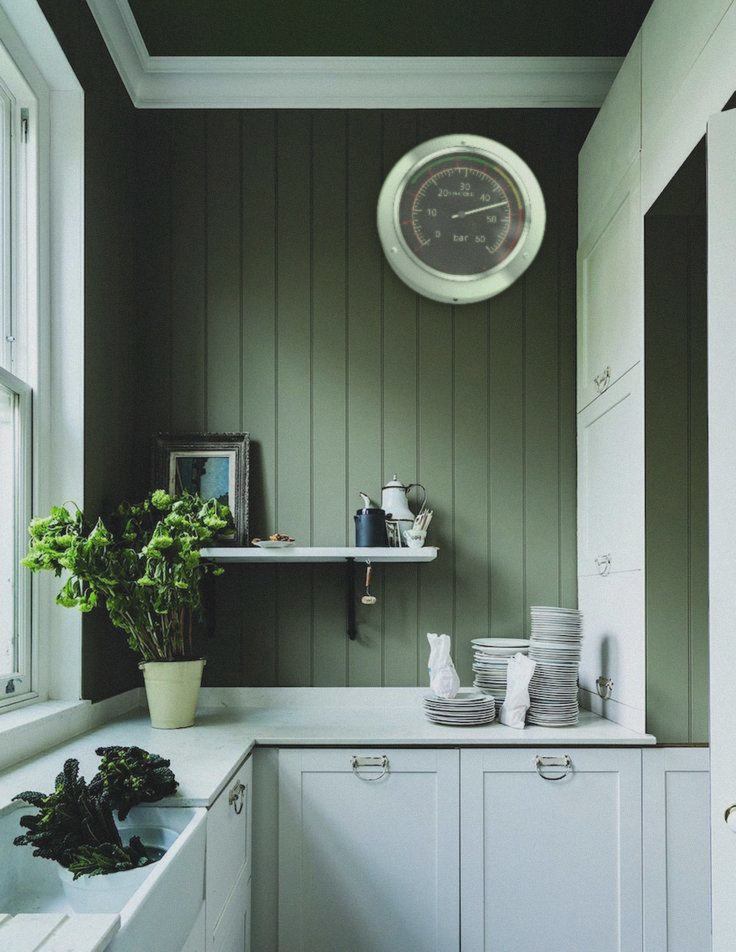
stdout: bar 45
